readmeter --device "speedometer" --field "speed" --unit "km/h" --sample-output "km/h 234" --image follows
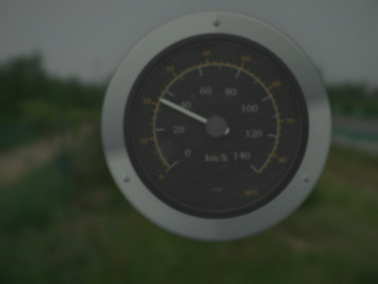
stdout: km/h 35
